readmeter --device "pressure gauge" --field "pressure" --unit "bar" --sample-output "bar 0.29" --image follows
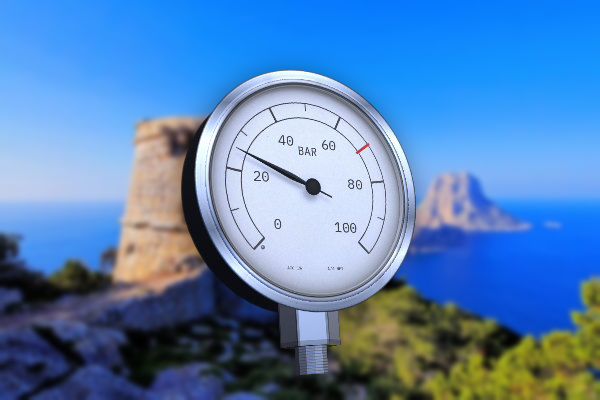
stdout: bar 25
